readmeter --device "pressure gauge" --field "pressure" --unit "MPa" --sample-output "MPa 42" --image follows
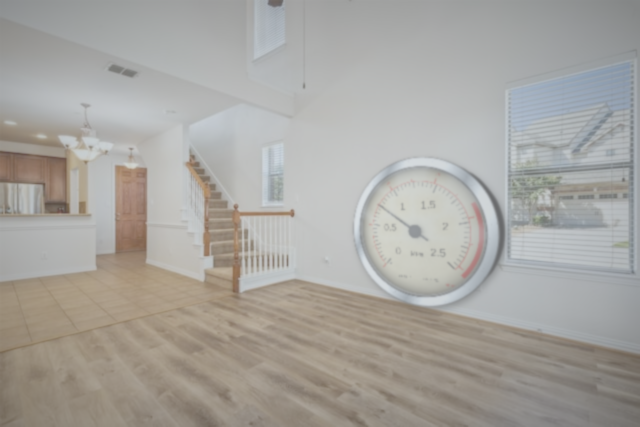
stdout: MPa 0.75
